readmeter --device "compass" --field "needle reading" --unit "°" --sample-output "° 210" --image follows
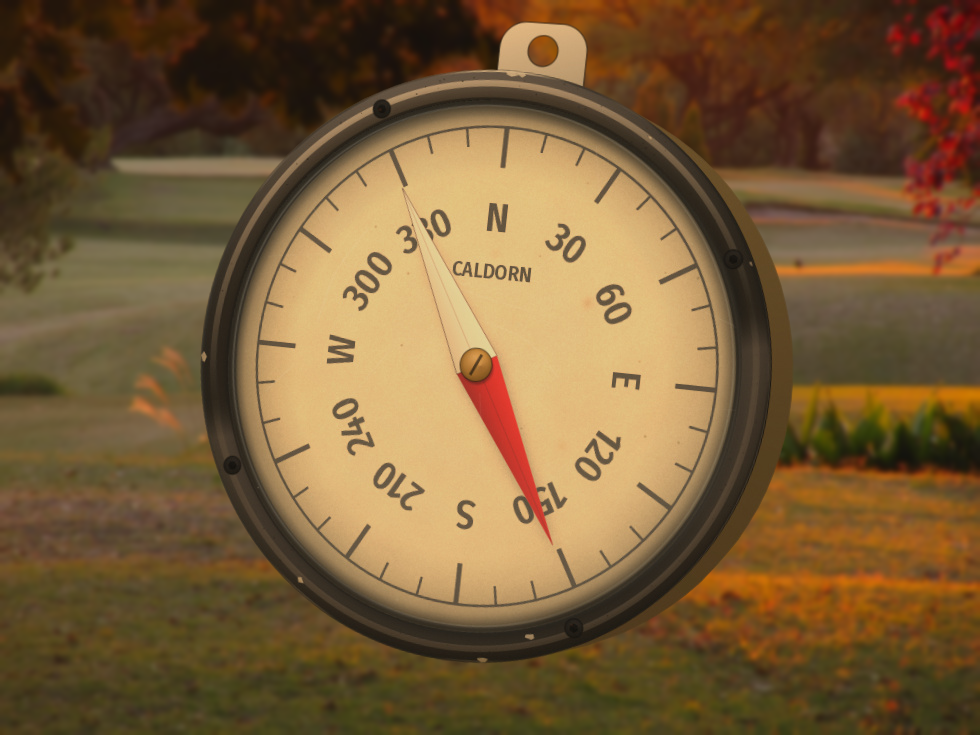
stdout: ° 150
